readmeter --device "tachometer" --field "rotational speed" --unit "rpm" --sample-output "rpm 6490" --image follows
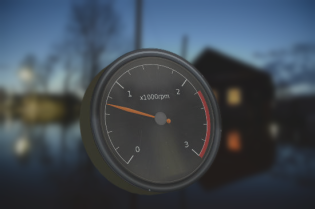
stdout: rpm 700
